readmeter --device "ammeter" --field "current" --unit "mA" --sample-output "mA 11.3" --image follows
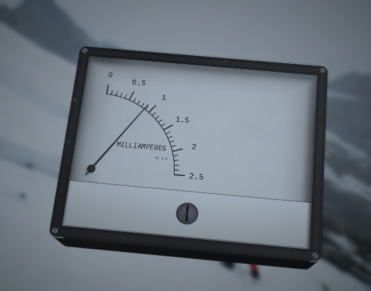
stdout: mA 0.9
